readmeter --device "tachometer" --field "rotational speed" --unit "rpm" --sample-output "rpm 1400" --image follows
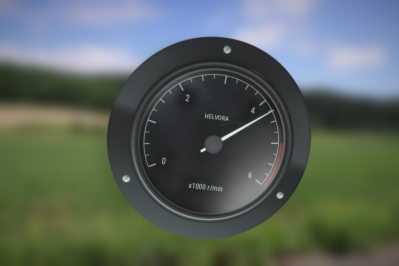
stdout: rpm 4250
